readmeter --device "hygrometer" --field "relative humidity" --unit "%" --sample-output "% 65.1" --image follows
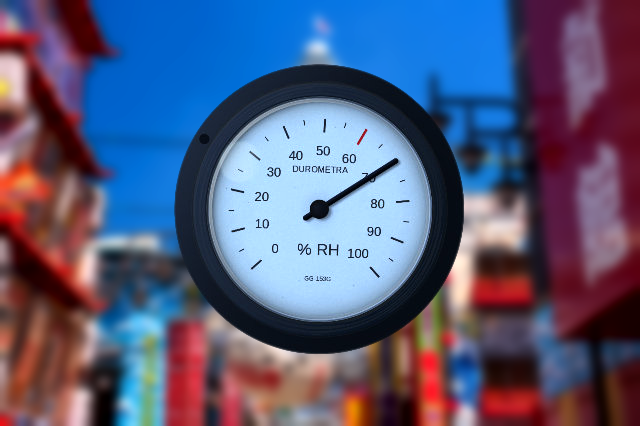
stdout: % 70
